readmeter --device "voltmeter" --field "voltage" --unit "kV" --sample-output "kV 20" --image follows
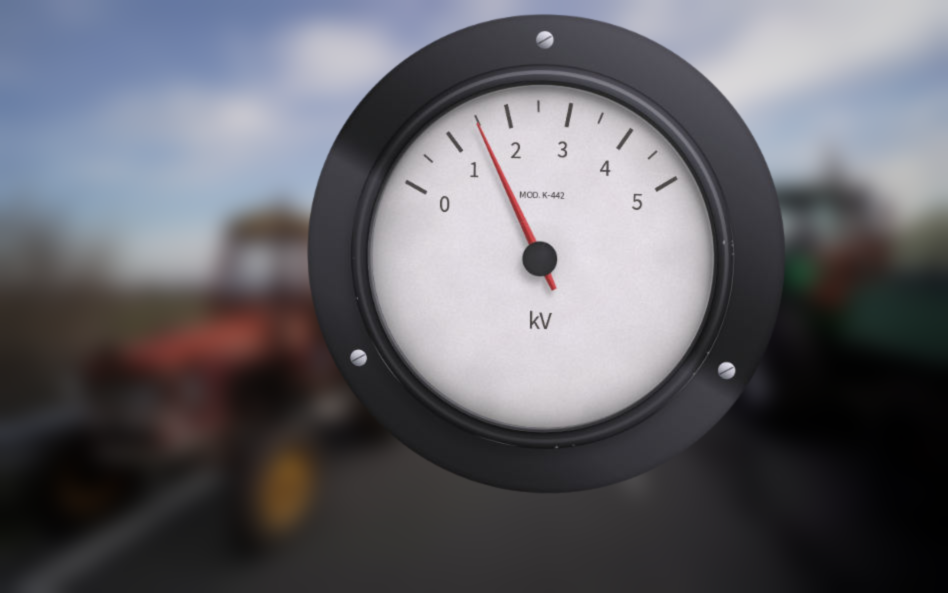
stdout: kV 1.5
